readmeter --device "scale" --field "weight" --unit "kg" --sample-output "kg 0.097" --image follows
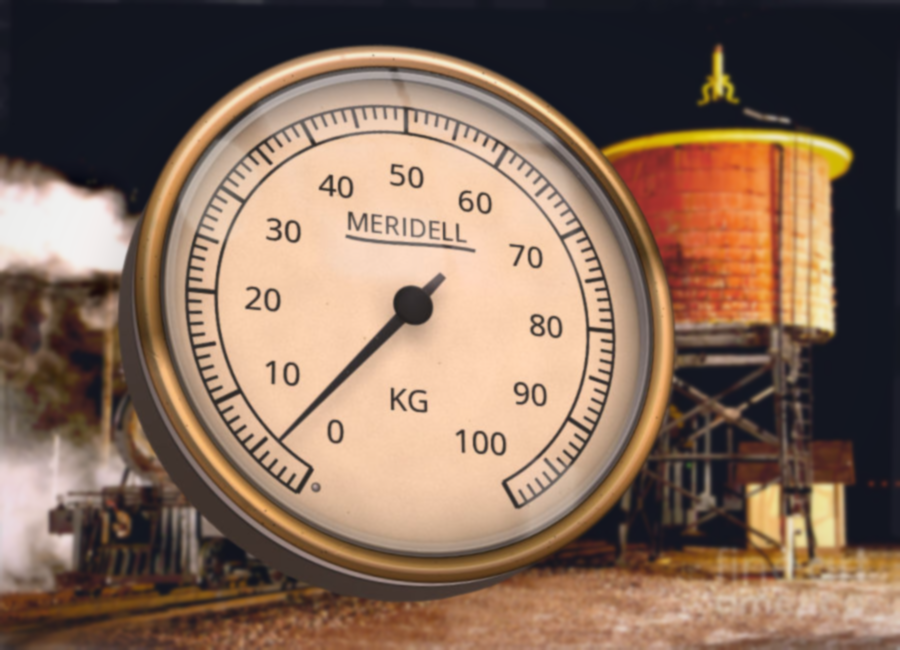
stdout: kg 4
